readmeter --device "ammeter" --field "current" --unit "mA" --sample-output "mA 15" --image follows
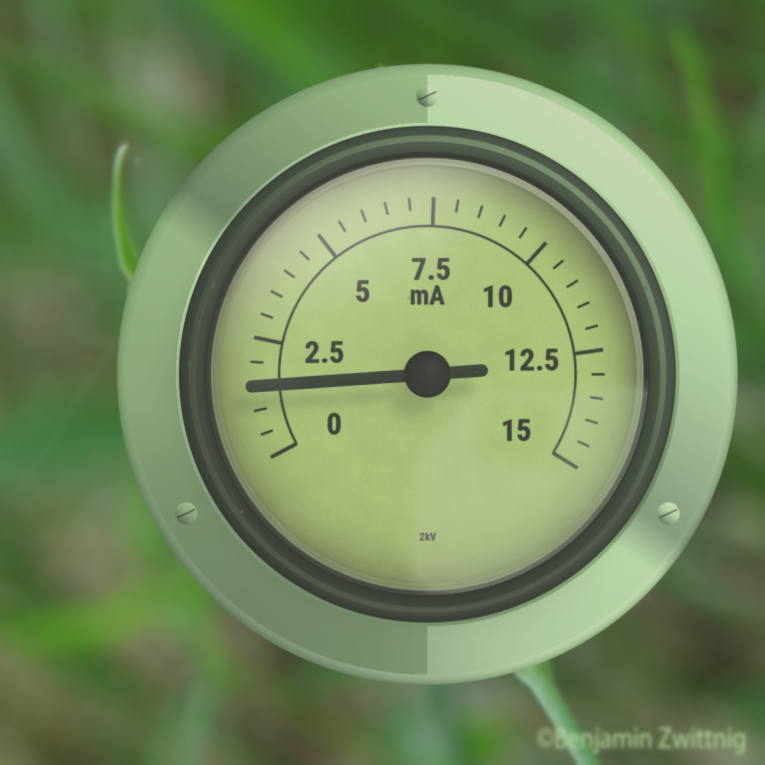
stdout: mA 1.5
